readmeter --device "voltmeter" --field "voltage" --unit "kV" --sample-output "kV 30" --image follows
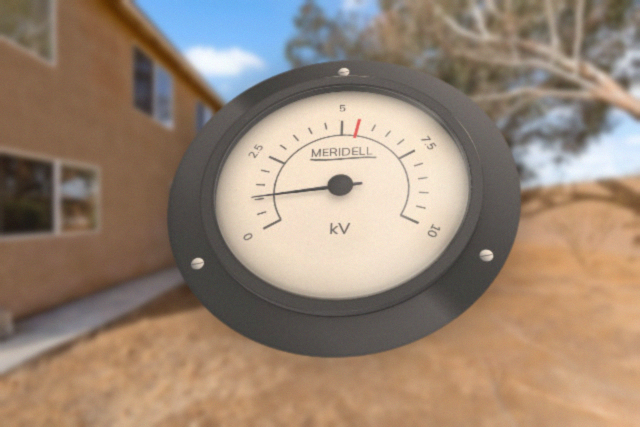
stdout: kV 1
